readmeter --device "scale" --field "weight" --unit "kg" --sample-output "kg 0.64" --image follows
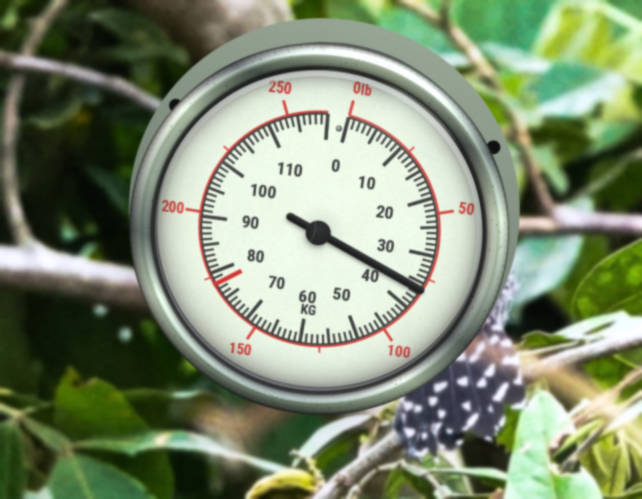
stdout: kg 36
